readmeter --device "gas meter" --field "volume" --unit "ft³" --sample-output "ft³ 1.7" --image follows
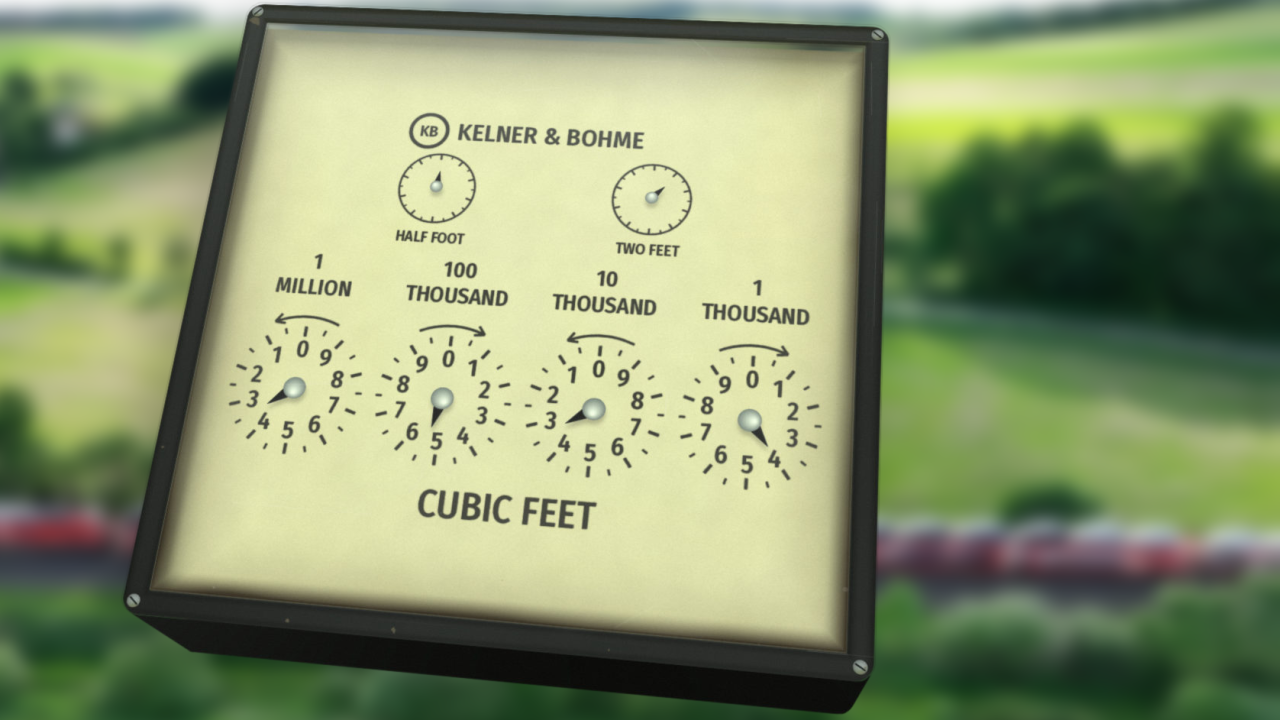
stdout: ft³ 353400
